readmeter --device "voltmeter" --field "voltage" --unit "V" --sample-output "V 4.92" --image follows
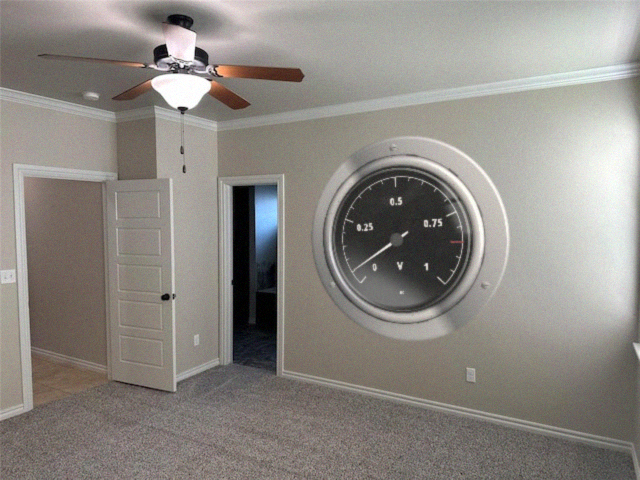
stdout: V 0.05
